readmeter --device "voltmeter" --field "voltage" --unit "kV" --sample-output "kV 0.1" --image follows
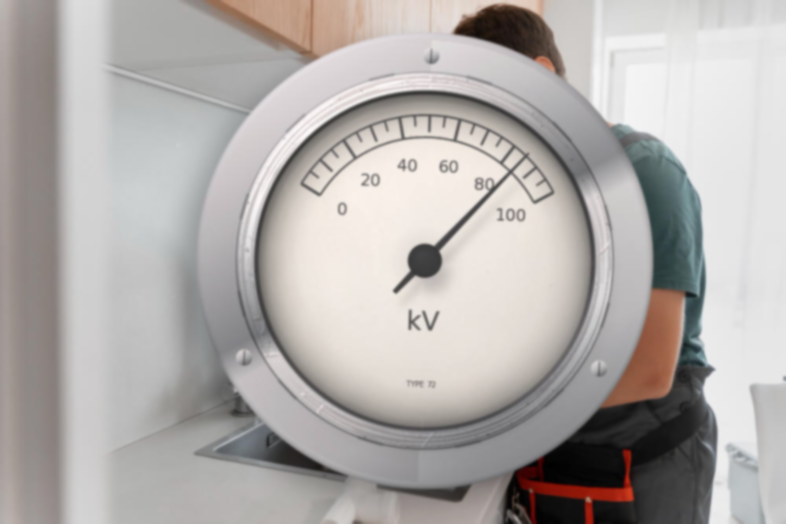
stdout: kV 85
